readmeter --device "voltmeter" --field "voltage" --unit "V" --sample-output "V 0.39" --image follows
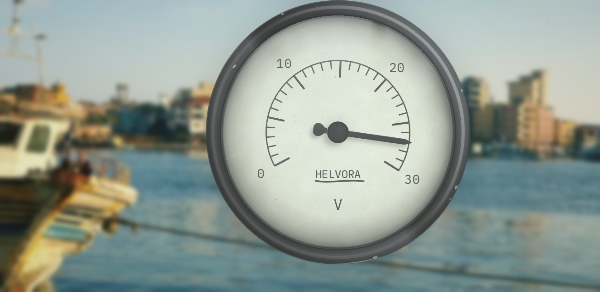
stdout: V 27
